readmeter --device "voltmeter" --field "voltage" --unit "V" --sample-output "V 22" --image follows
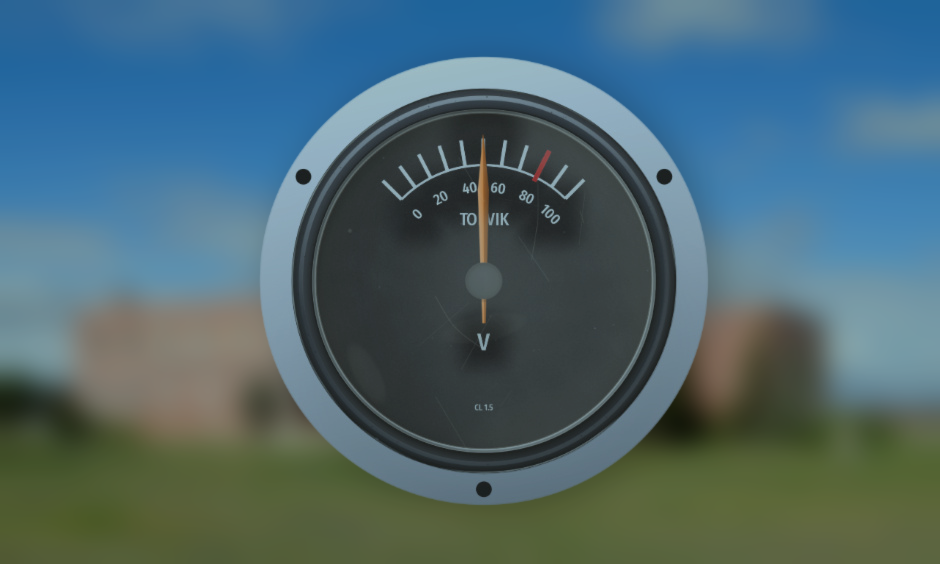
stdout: V 50
